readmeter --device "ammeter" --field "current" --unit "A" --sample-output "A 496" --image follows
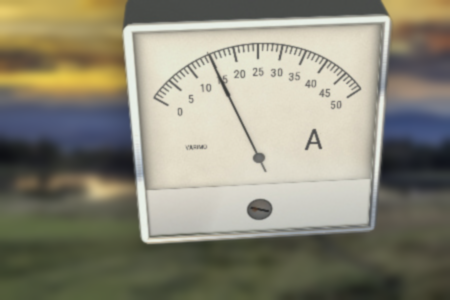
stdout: A 15
